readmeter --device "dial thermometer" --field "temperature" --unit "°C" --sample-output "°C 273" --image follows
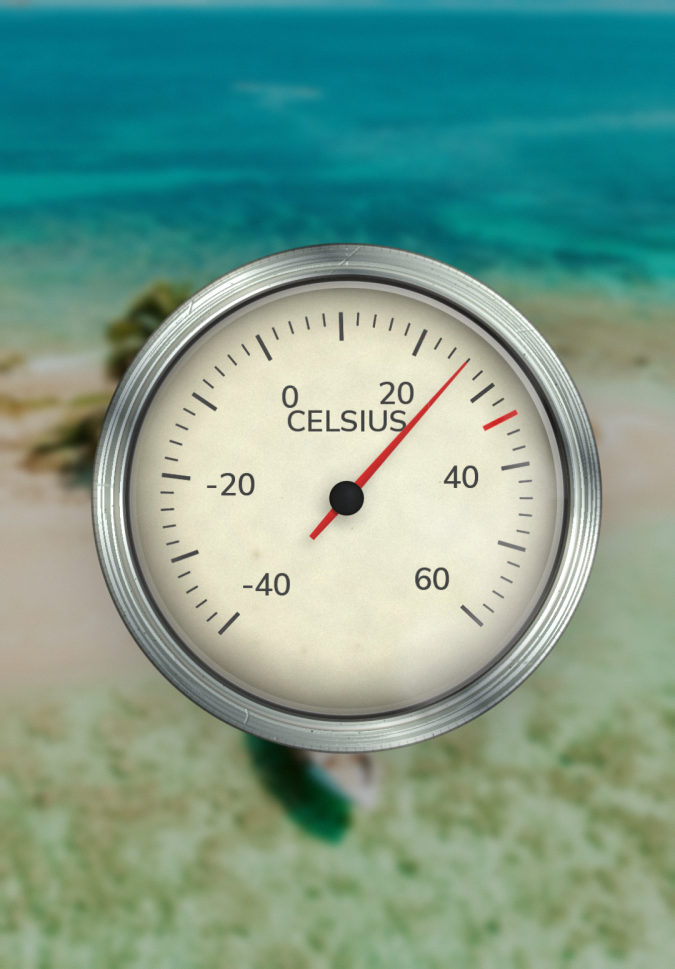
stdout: °C 26
